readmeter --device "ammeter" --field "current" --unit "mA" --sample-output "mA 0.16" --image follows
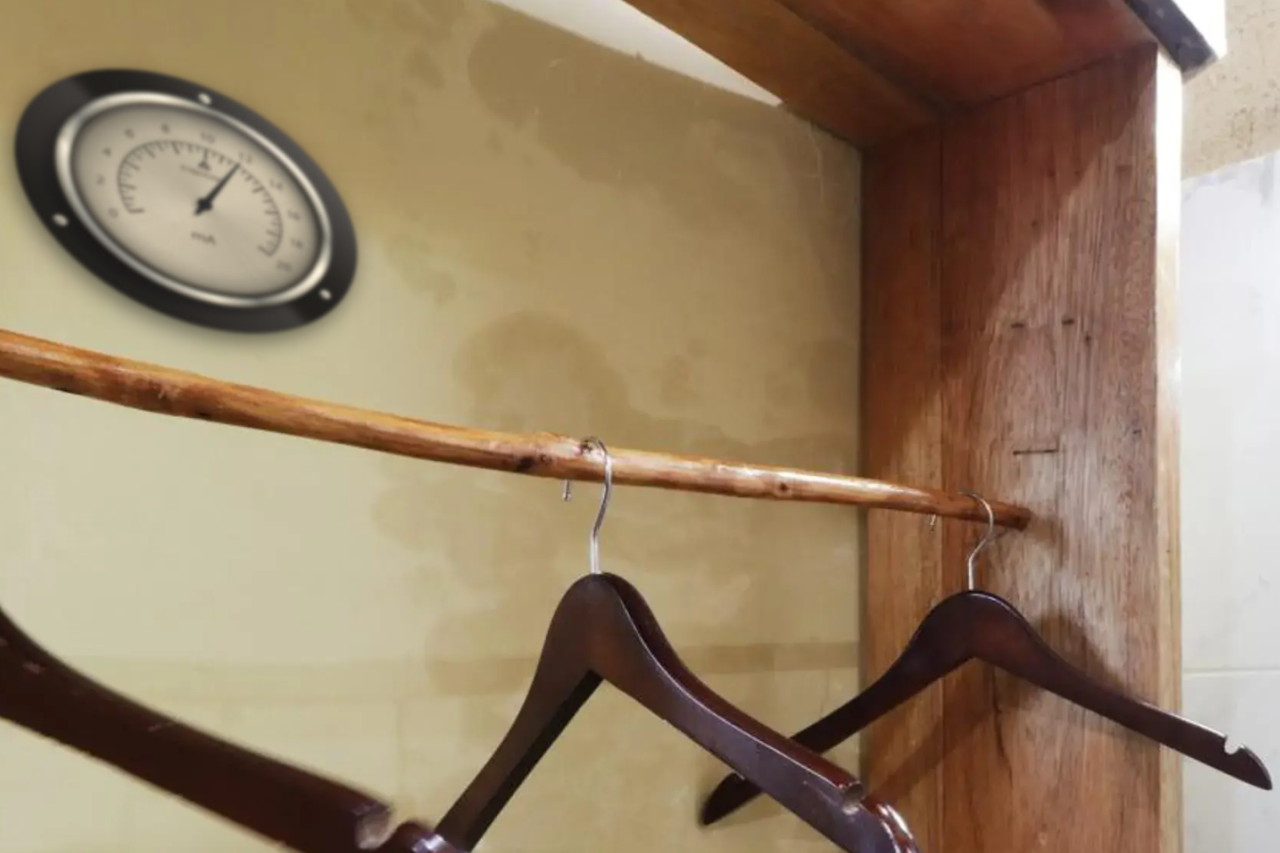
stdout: mA 12
